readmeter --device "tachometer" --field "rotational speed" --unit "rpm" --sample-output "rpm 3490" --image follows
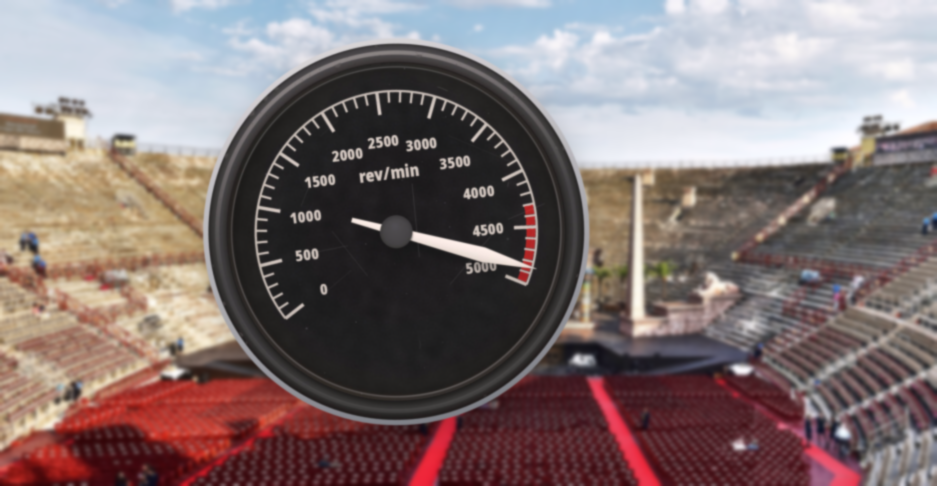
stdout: rpm 4850
